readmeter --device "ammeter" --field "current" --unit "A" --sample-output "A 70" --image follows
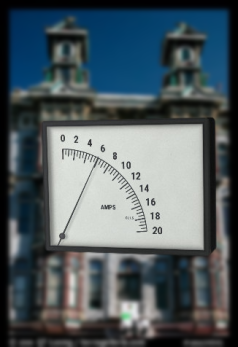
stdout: A 6
